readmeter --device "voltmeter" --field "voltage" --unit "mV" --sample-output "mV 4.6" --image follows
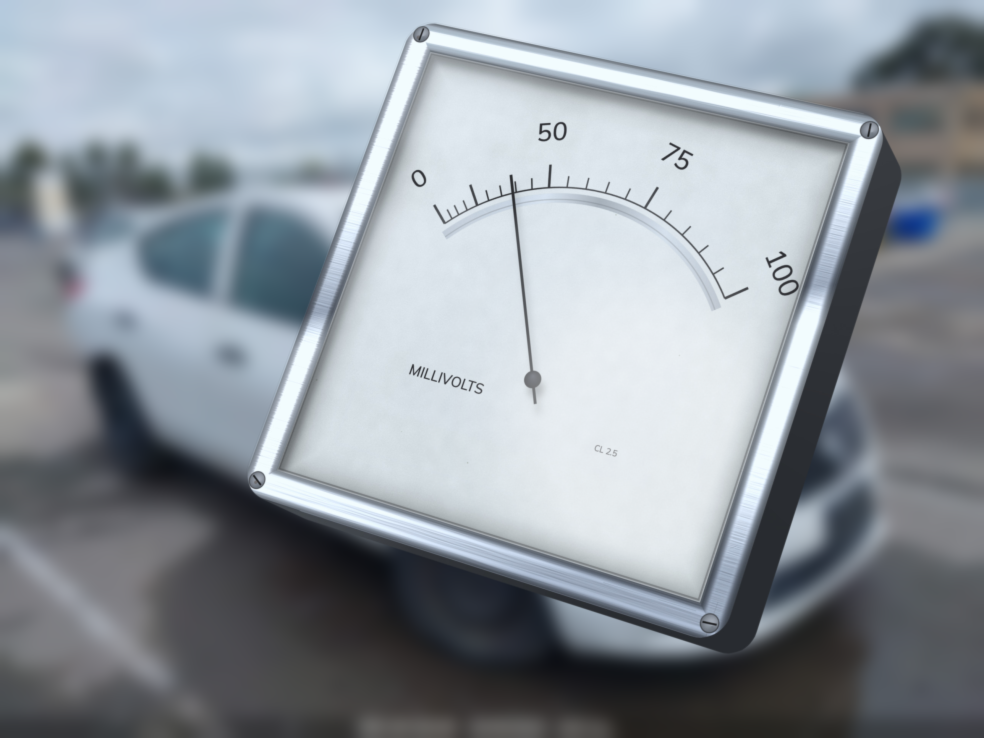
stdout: mV 40
